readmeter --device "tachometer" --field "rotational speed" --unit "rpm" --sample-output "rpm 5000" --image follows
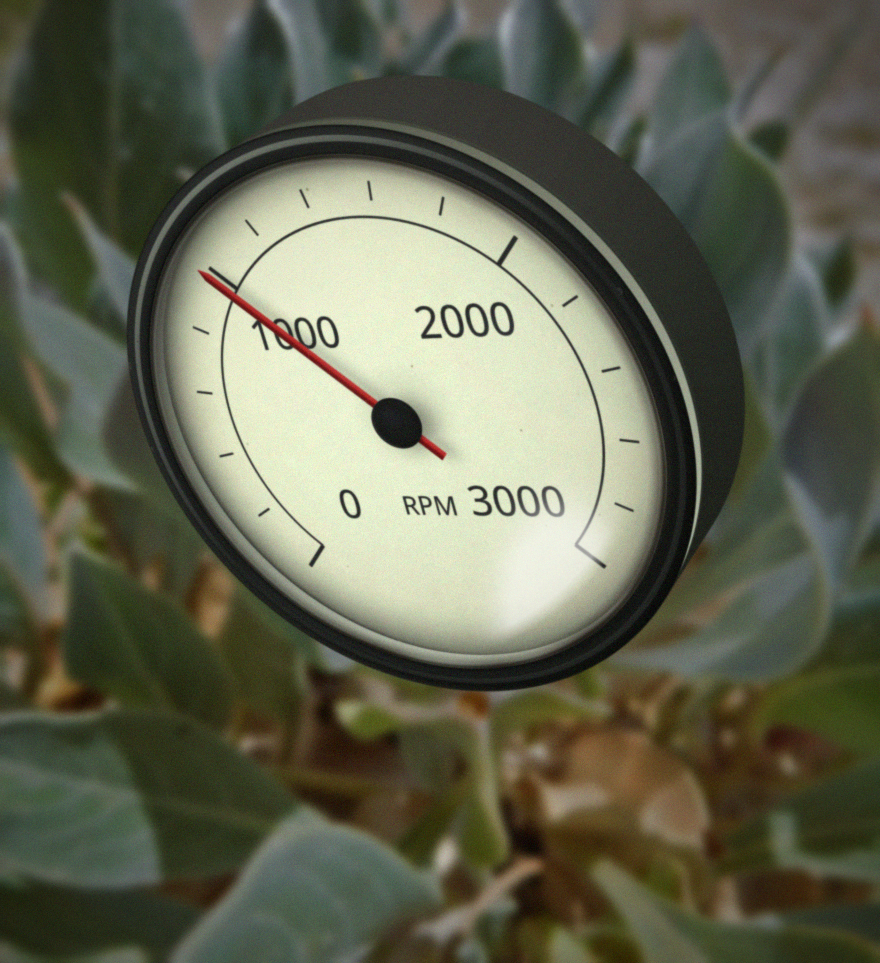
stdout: rpm 1000
